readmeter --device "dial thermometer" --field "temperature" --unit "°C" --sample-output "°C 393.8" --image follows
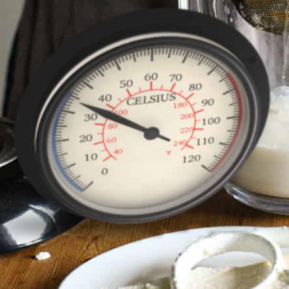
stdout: °C 35
